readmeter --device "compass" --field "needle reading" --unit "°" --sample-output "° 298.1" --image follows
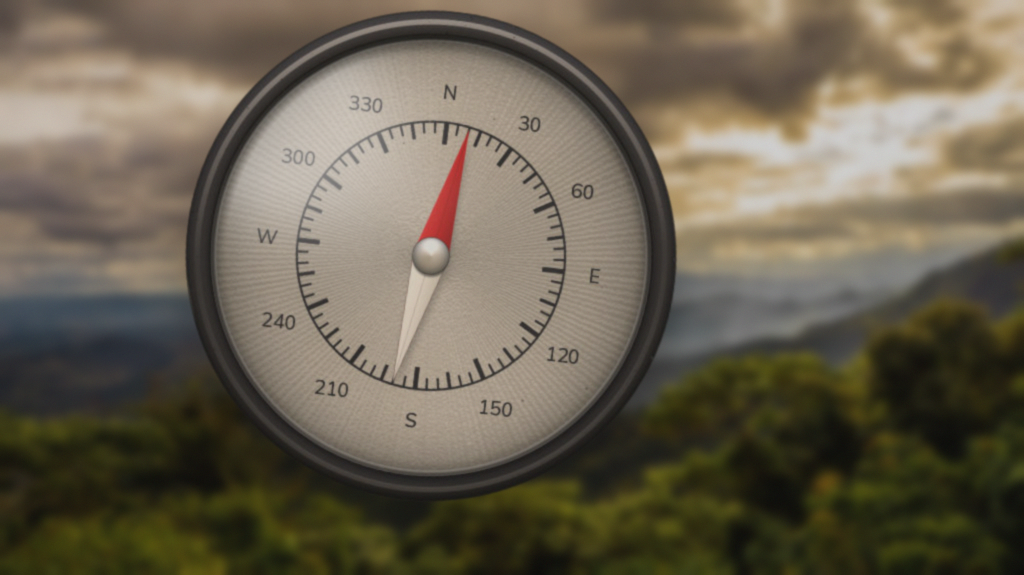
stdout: ° 10
